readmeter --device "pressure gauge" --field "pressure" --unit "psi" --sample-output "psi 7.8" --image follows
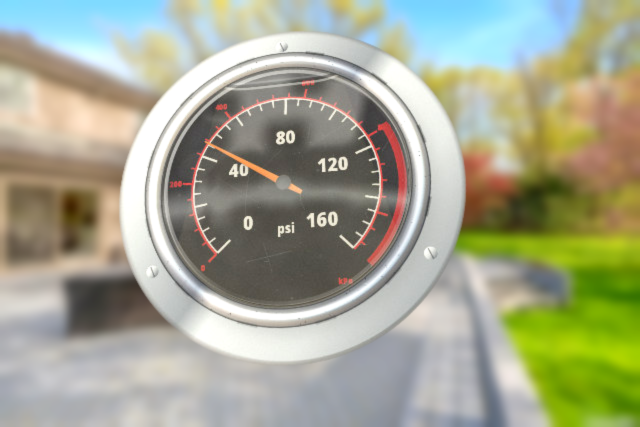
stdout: psi 45
